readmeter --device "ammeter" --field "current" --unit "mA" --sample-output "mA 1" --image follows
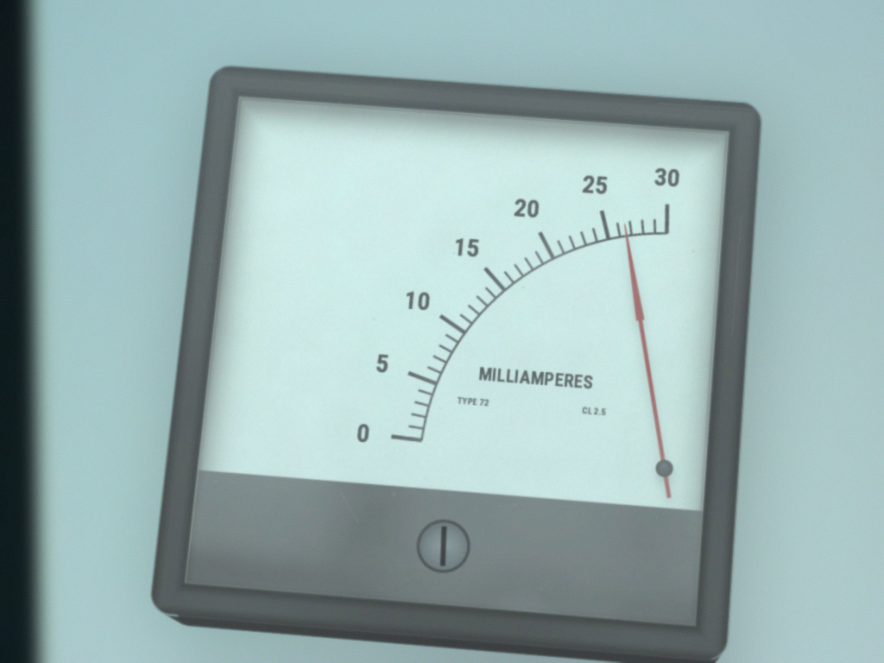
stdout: mA 26.5
